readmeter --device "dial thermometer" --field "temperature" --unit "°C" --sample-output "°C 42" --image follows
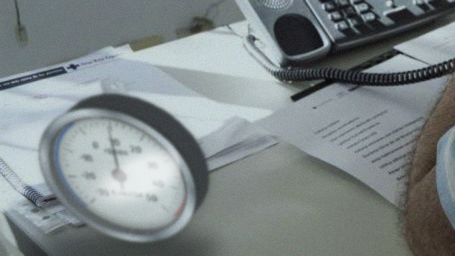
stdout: °C 10
